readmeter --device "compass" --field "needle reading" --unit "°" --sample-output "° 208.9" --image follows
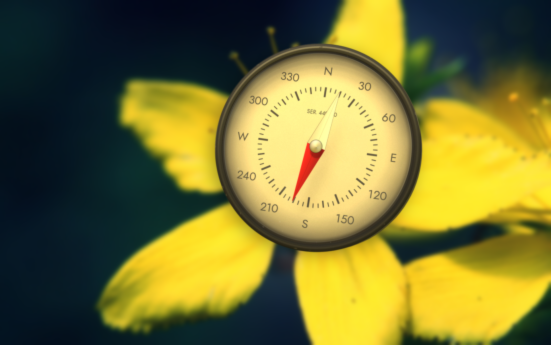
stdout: ° 195
